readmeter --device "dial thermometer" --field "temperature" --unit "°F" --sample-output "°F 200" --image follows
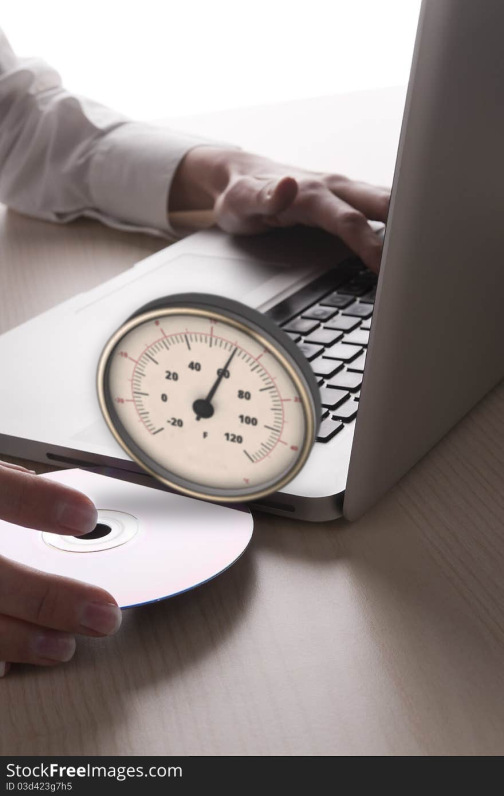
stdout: °F 60
